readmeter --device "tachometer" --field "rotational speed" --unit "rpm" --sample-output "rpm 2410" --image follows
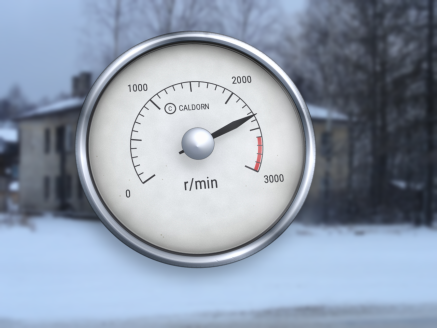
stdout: rpm 2350
